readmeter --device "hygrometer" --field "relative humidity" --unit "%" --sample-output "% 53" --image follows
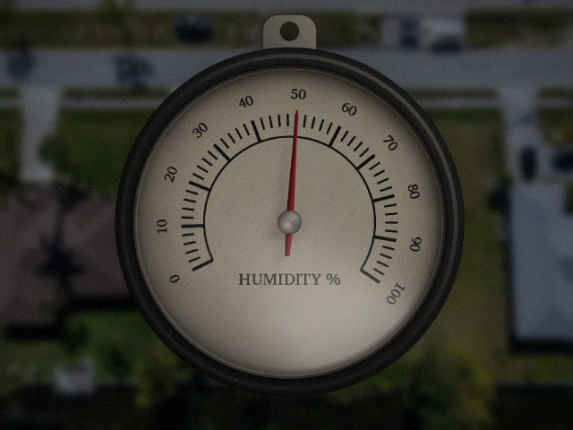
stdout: % 50
